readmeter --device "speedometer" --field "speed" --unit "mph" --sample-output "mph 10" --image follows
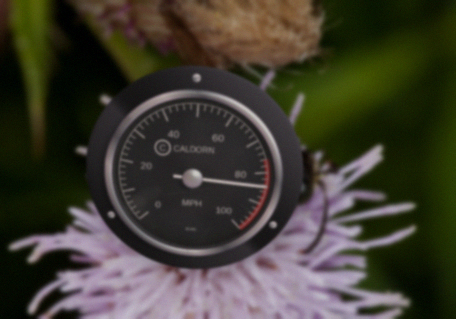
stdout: mph 84
